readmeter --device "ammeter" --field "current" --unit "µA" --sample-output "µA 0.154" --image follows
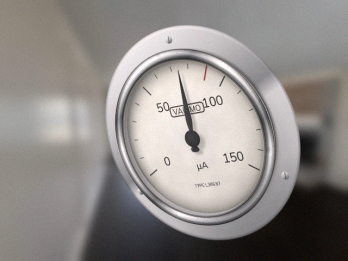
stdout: µA 75
